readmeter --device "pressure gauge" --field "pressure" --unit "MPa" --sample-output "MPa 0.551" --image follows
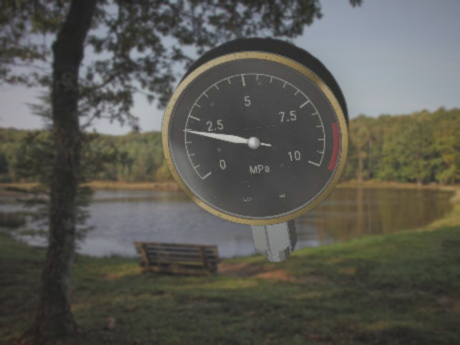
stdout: MPa 2
